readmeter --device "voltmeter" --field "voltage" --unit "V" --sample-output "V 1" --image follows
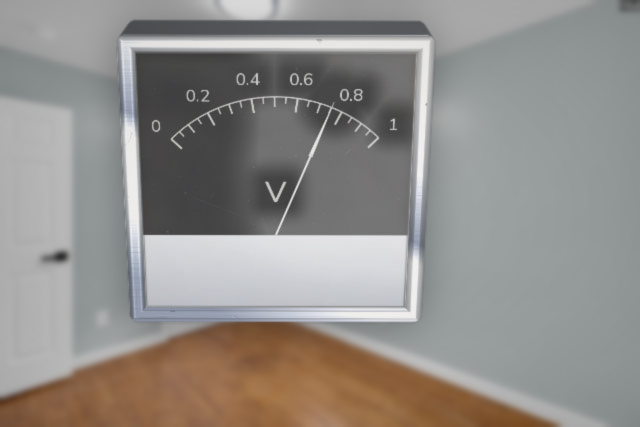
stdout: V 0.75
